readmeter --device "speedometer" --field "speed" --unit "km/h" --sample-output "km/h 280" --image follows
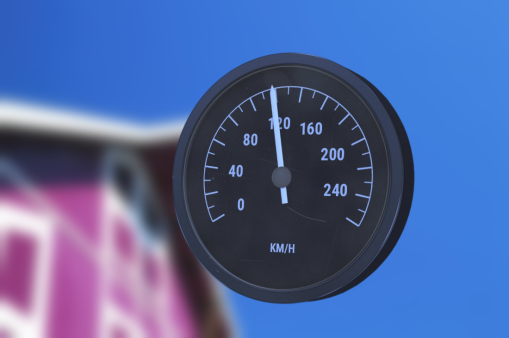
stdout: km/h 120
